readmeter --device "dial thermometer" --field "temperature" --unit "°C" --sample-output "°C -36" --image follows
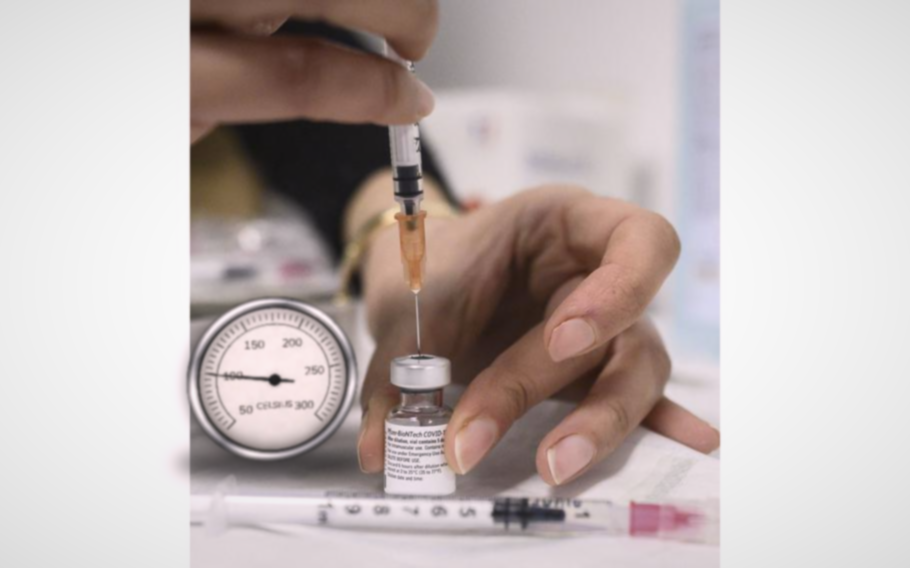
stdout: °C 100
